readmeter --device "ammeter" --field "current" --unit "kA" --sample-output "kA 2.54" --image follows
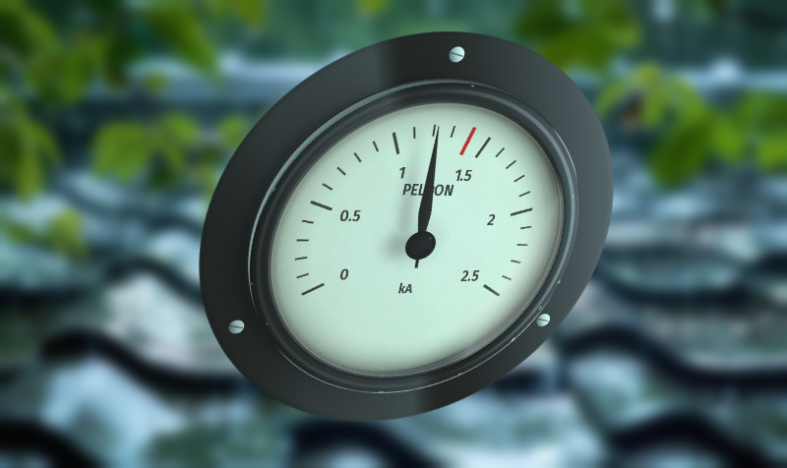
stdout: kA 1.2
